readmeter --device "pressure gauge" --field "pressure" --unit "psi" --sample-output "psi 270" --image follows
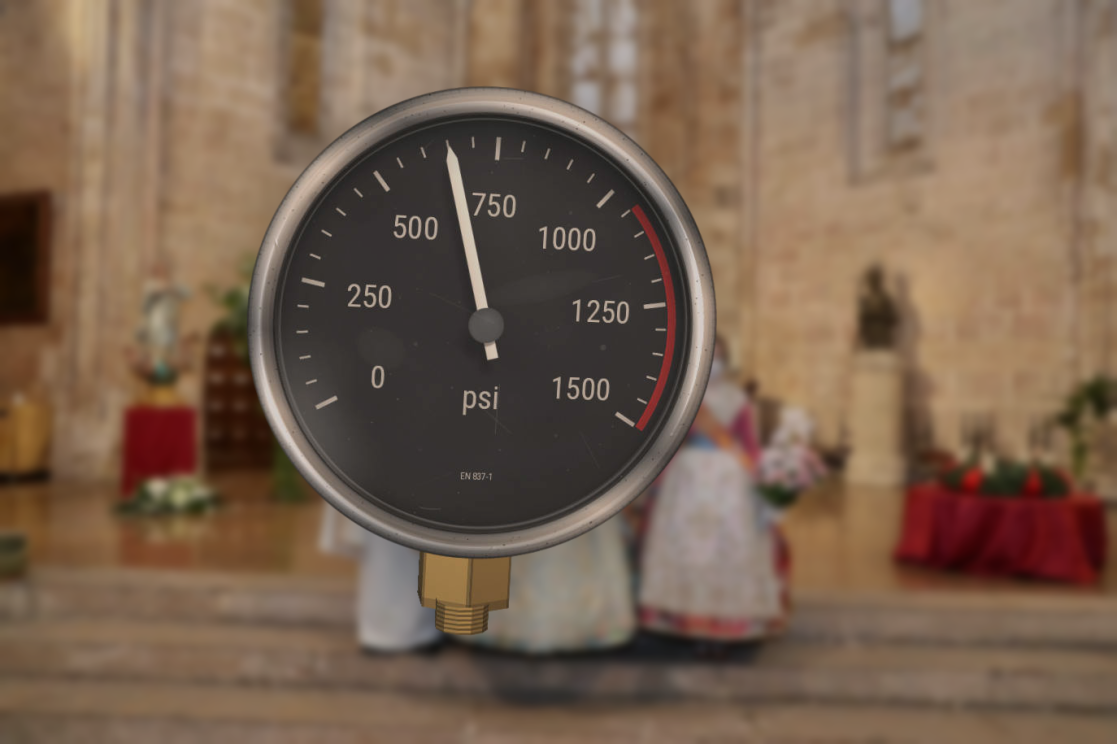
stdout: psi 650
